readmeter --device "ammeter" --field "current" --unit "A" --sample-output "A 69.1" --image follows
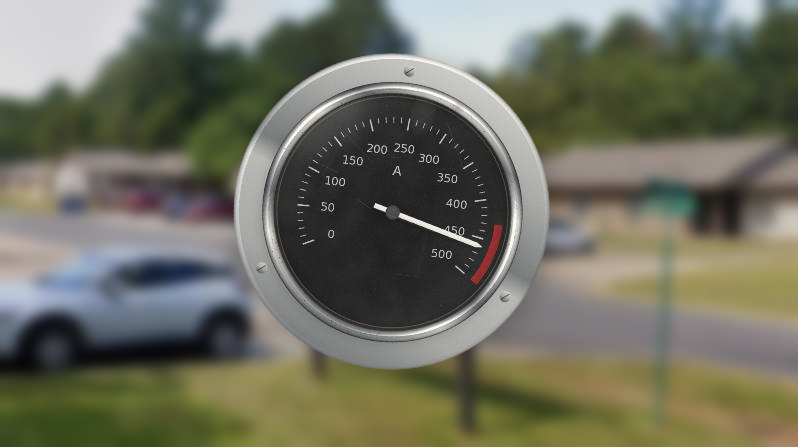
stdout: A 460
